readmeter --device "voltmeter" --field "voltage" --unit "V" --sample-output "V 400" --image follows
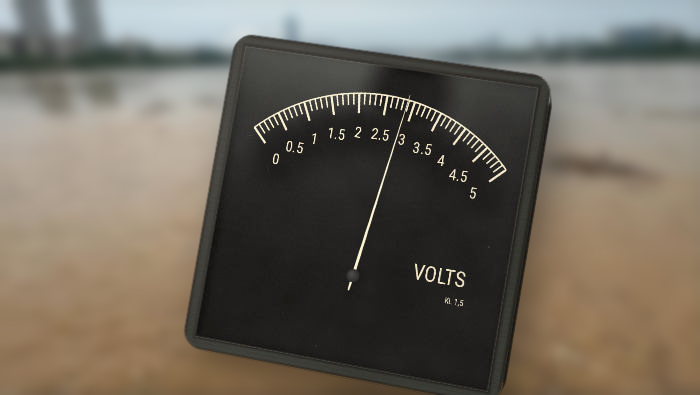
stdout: V 2.9
